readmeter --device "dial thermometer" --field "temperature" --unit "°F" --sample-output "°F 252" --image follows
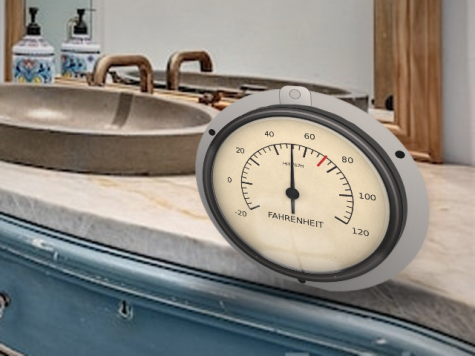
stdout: °F 52
